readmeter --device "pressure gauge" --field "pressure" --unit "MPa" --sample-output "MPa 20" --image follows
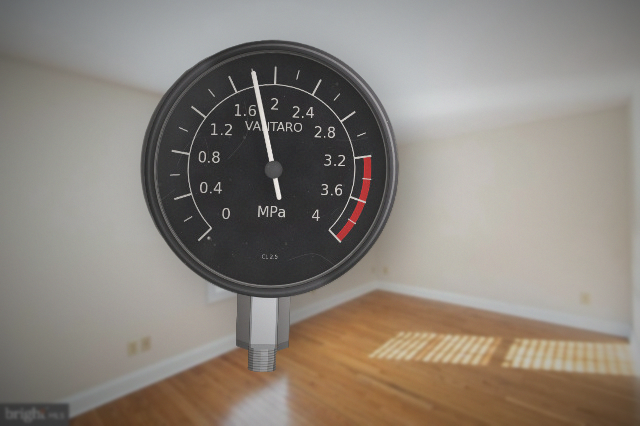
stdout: MPa 1.8
